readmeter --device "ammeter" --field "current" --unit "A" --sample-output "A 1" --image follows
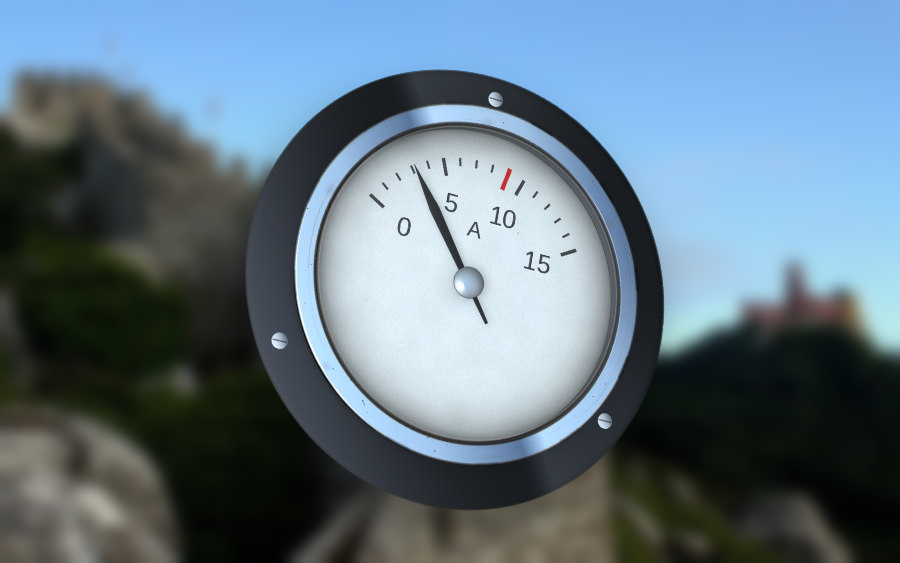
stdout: A 3
